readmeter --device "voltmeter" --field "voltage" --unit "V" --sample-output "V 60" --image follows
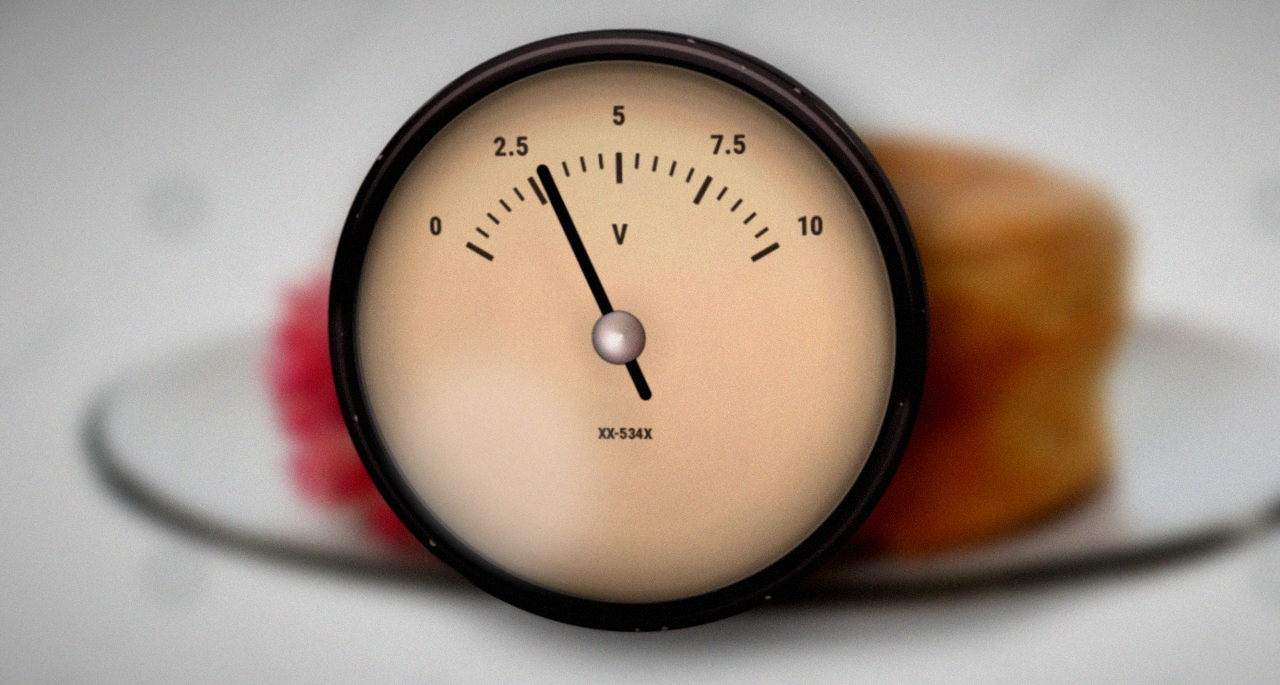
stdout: V 3
